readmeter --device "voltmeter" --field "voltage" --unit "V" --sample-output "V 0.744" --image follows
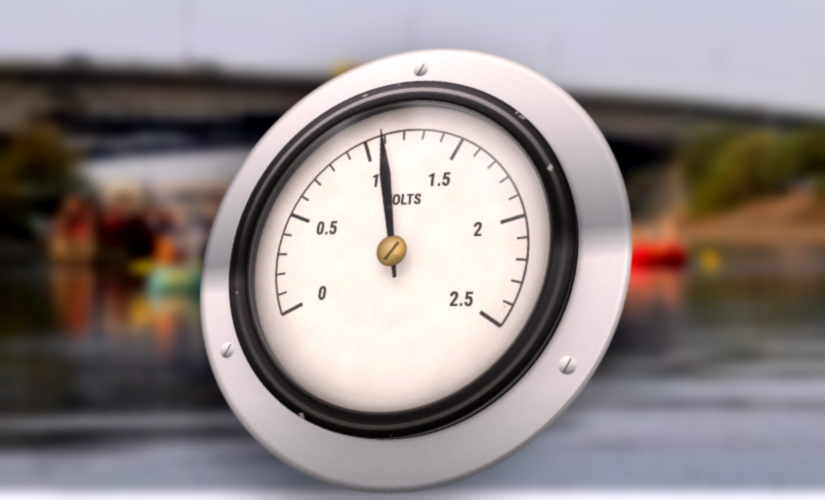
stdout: V 1.1
